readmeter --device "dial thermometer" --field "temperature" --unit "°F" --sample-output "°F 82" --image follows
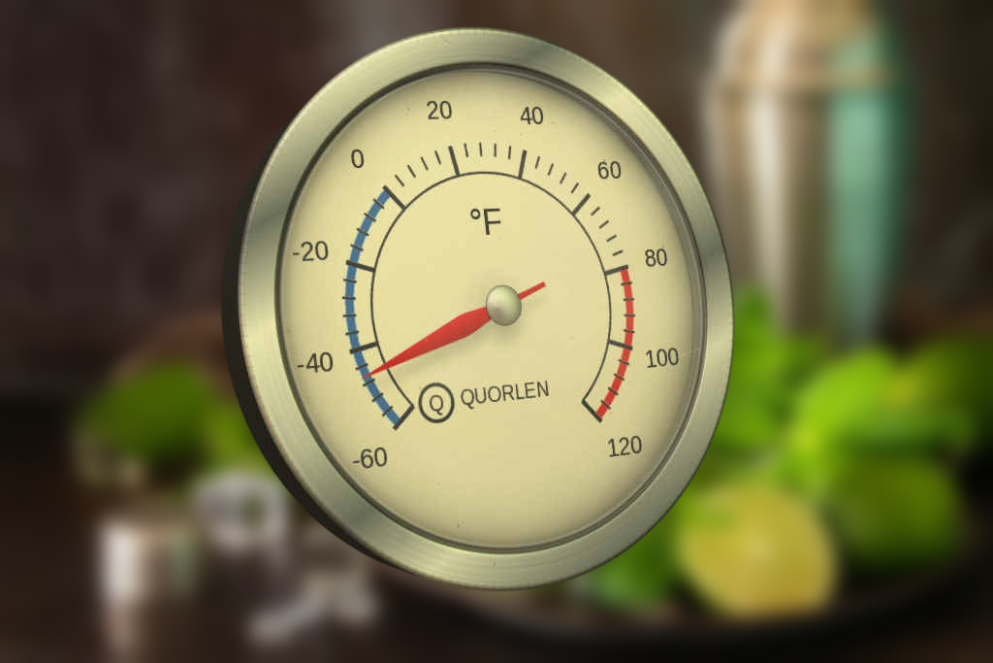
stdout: °F -46
